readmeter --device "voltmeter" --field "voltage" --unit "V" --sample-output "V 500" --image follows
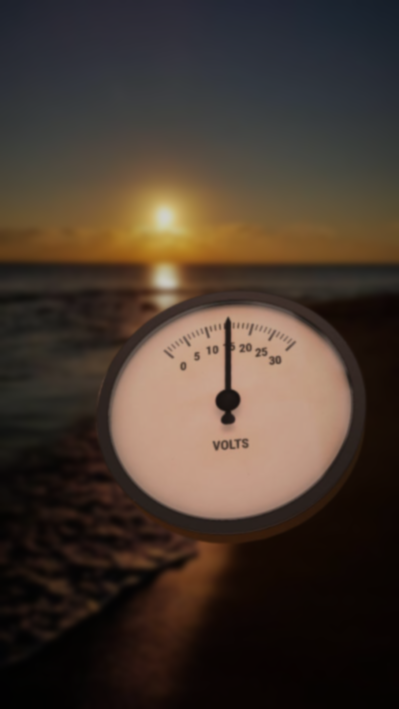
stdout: V 15
